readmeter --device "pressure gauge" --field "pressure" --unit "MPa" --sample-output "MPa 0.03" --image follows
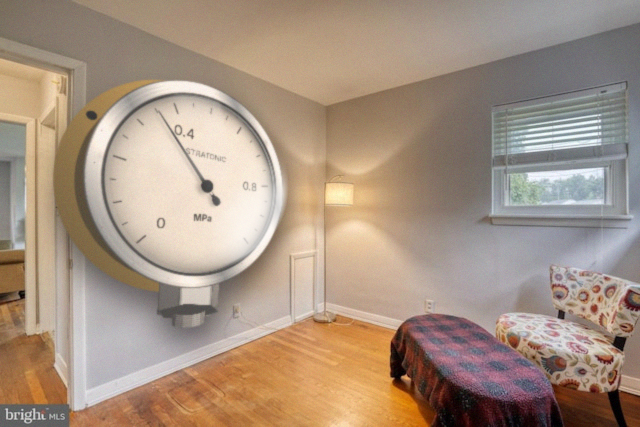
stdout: MPa 0.35
